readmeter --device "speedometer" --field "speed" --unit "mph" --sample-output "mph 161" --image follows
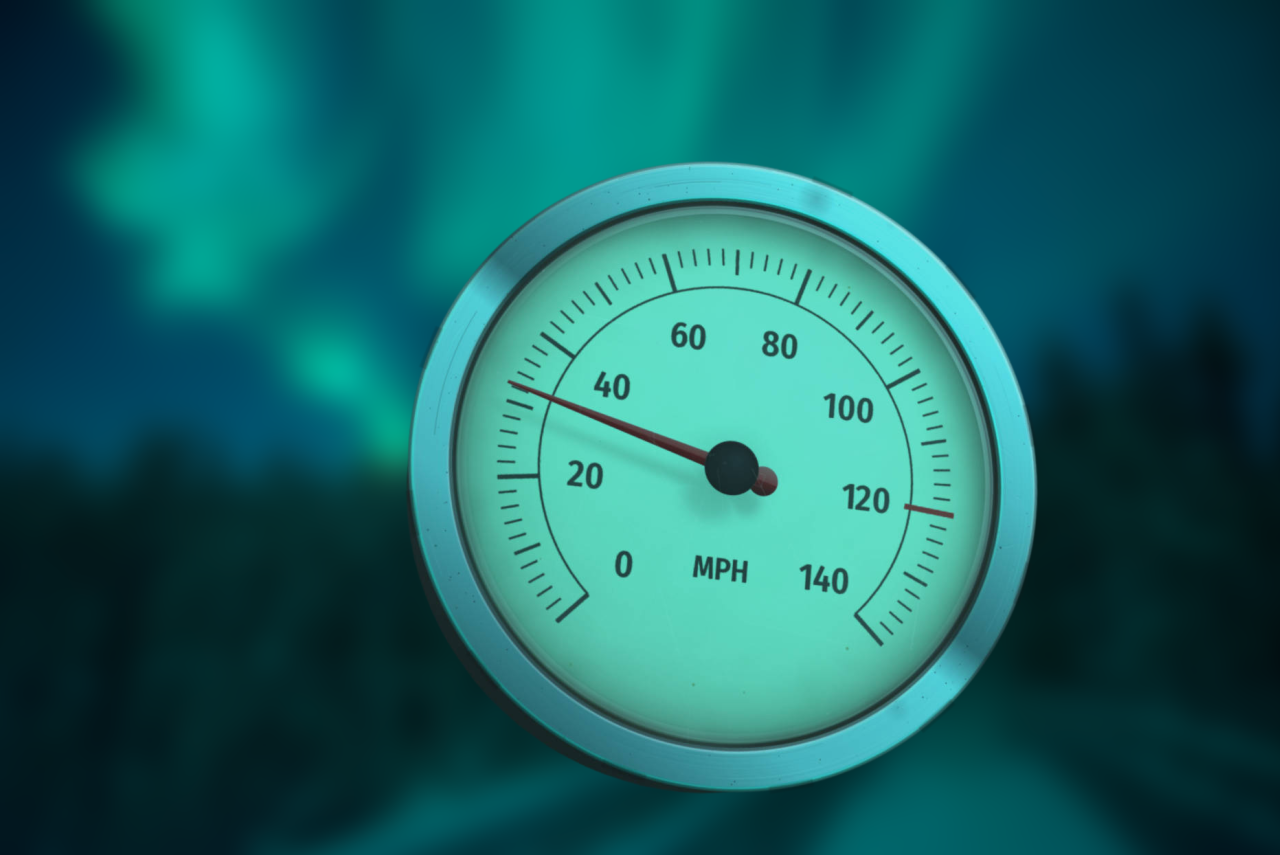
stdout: mph 32
